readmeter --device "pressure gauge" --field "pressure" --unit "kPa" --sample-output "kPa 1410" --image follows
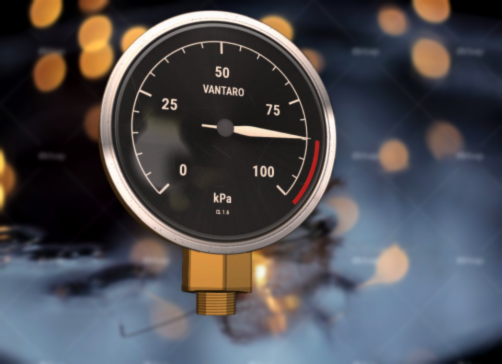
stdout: kPa 85
